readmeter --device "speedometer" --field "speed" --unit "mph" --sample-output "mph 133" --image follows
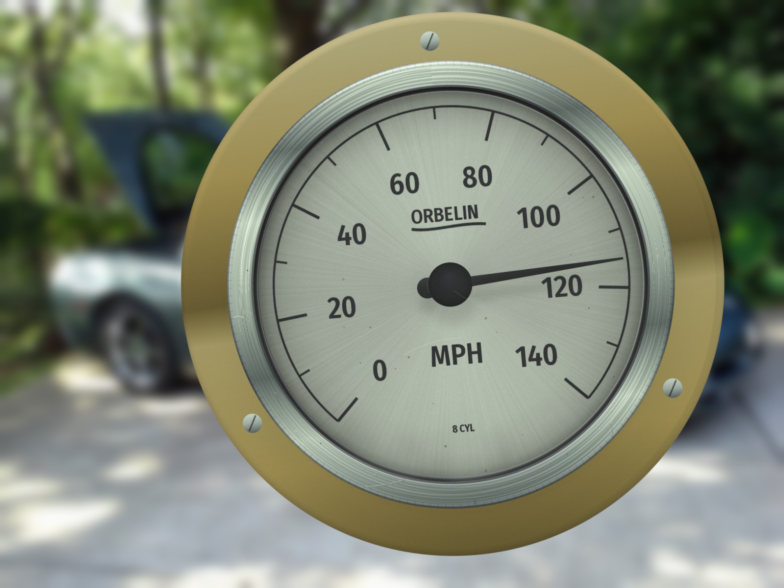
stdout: mph 115
